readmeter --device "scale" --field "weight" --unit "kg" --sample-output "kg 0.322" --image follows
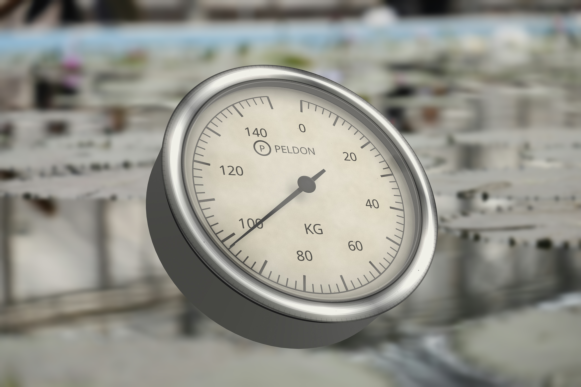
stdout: kg 98
